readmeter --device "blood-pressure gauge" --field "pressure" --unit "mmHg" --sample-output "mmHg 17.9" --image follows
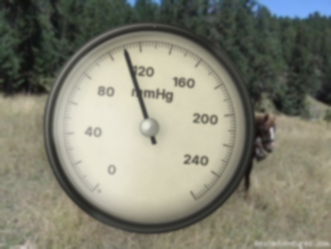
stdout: mmHg 110
